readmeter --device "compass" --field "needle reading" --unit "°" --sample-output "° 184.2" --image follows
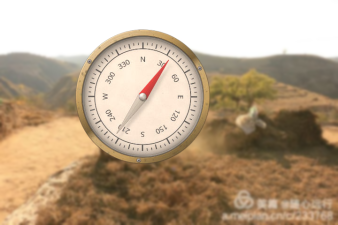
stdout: ° 35
